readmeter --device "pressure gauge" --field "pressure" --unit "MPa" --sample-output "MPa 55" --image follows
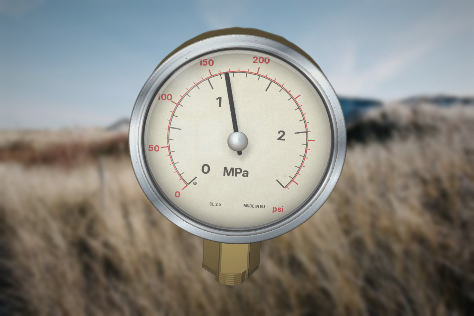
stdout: MPa 1.15
